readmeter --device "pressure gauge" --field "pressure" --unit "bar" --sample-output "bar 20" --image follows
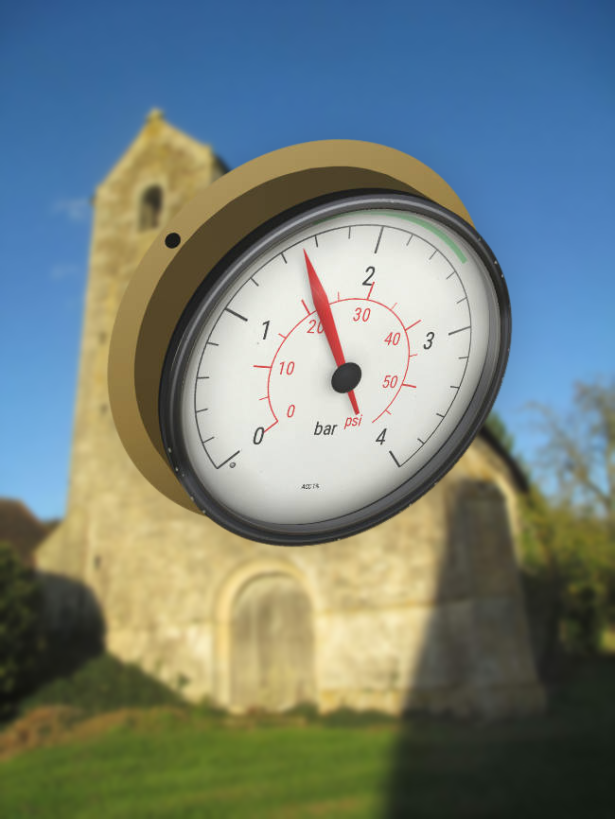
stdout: bar 1.5
